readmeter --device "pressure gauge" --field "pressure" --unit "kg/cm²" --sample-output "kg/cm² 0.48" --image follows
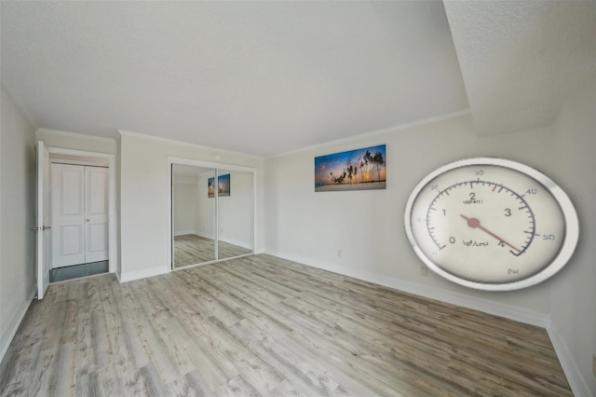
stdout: kg/cm² 3.9
